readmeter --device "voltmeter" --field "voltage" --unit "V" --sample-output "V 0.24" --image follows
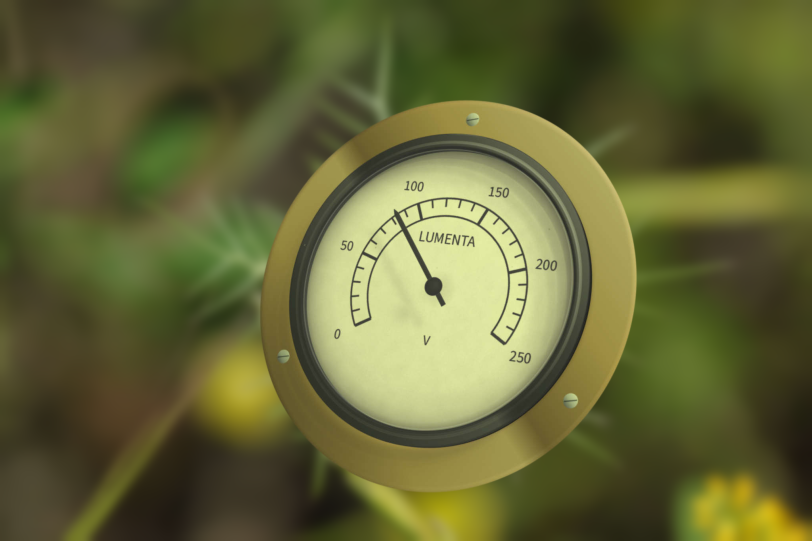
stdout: V 85
